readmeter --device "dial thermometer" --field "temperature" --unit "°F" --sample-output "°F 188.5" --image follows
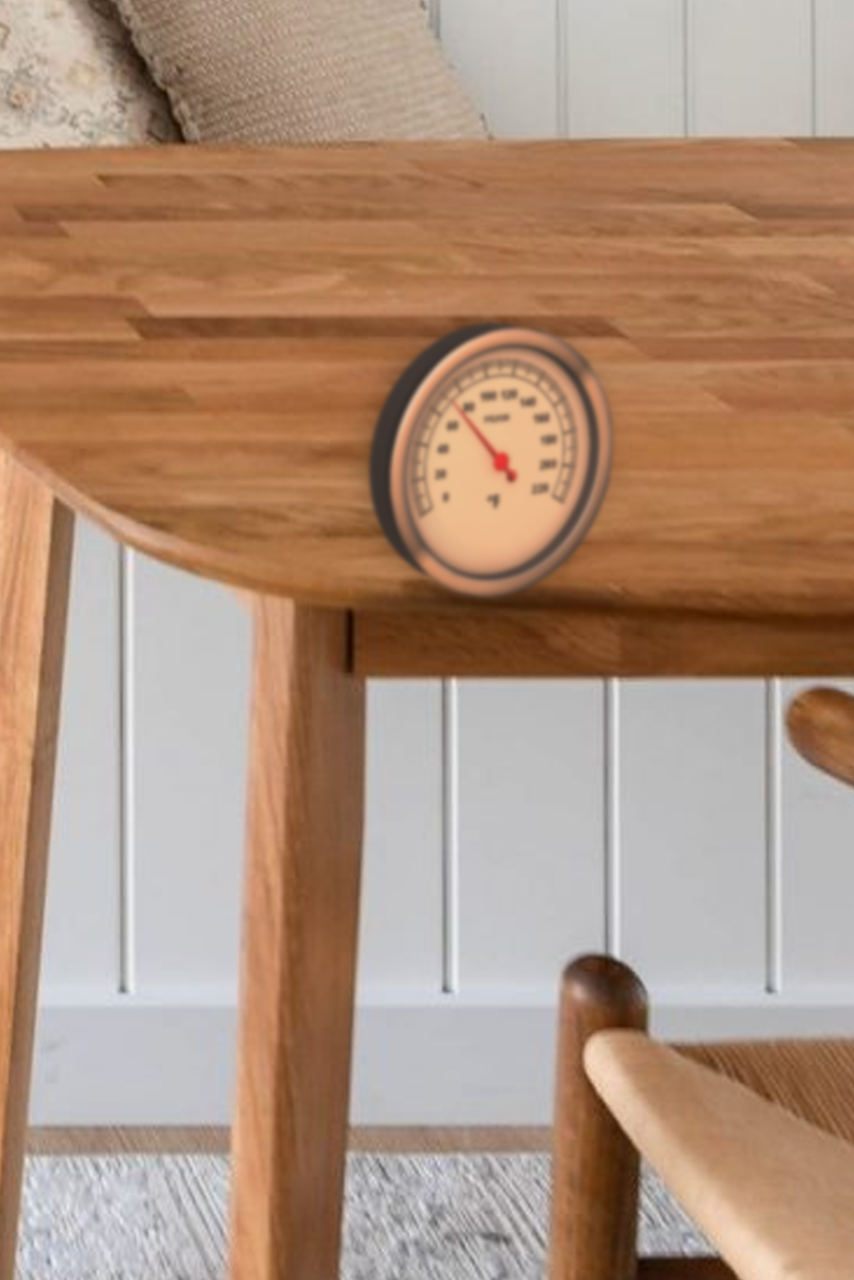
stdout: °F 70
